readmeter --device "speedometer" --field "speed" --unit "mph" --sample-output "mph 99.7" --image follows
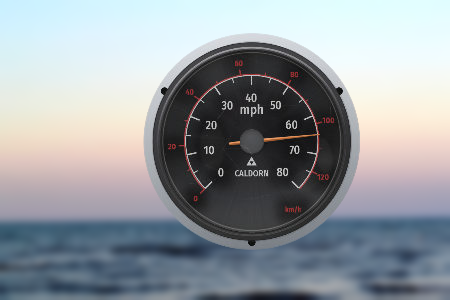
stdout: mph 65
